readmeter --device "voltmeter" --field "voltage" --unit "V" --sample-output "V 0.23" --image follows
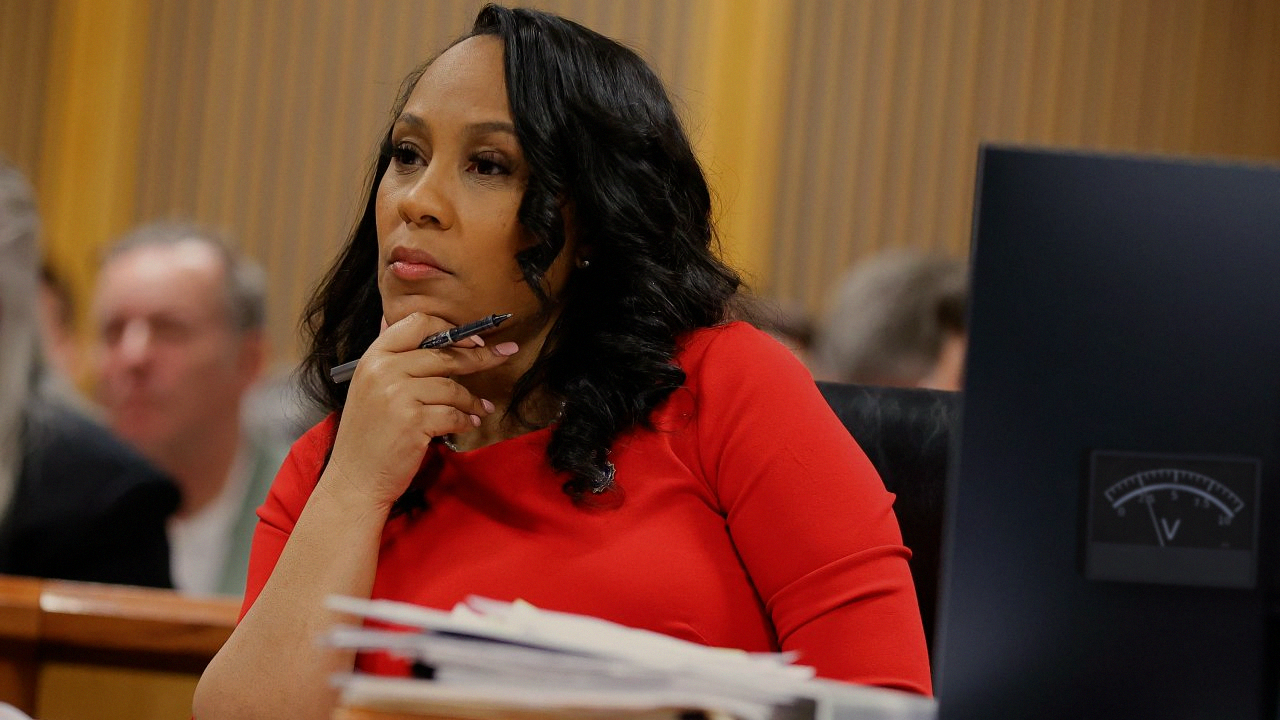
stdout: V 2.5
